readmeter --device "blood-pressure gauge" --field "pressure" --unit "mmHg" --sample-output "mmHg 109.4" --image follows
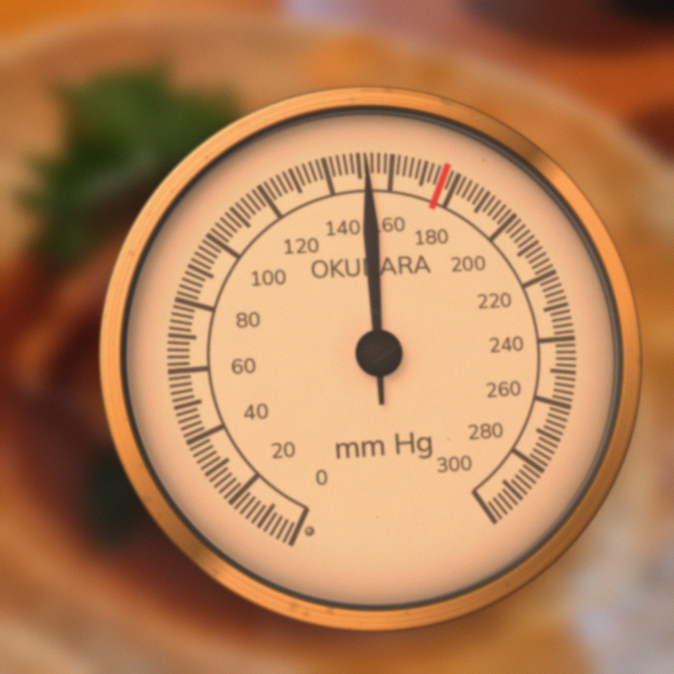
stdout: mmHg 152
